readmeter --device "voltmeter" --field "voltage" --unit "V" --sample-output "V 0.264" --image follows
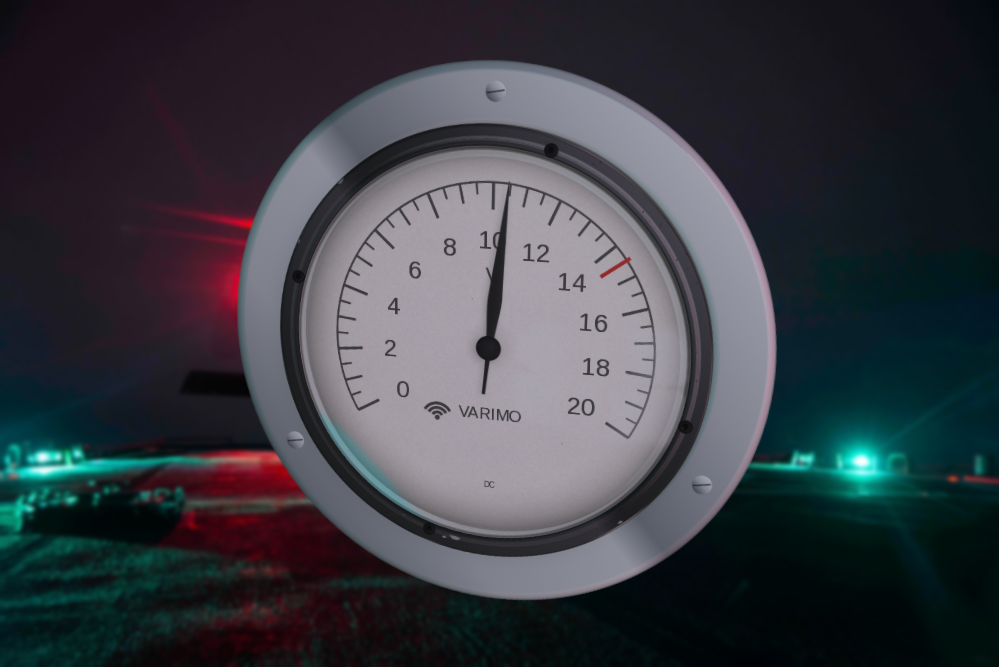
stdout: V 10.5
